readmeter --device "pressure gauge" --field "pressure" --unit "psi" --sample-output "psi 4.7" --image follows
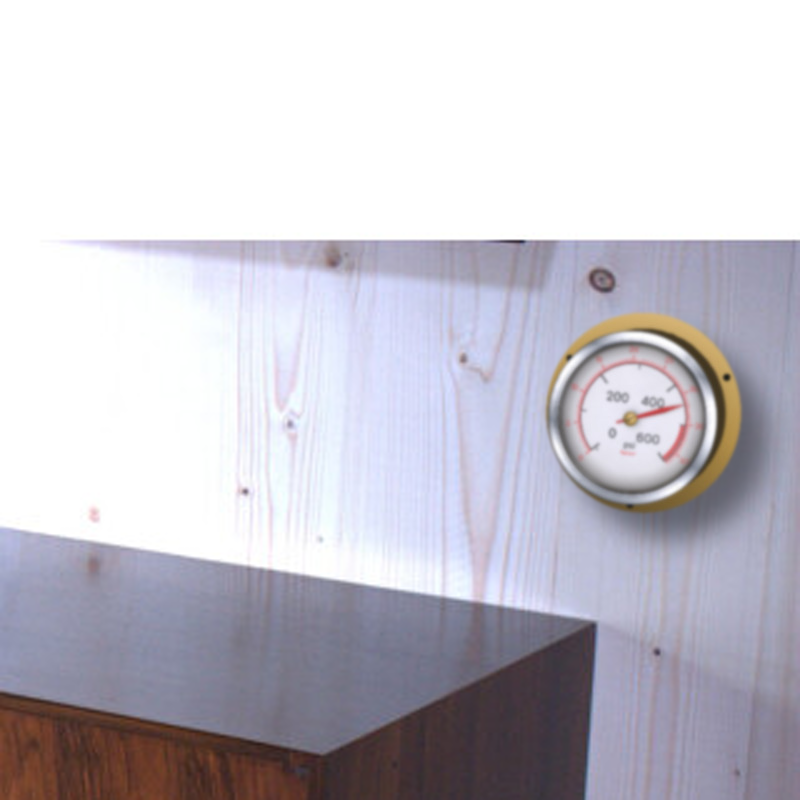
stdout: psi 450
